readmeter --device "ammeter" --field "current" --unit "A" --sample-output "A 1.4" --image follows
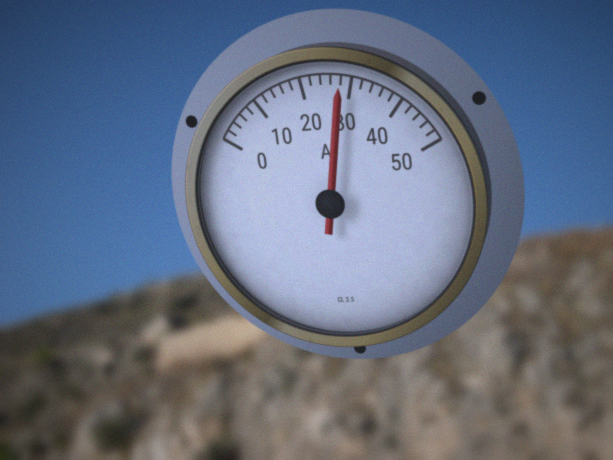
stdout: A 28
